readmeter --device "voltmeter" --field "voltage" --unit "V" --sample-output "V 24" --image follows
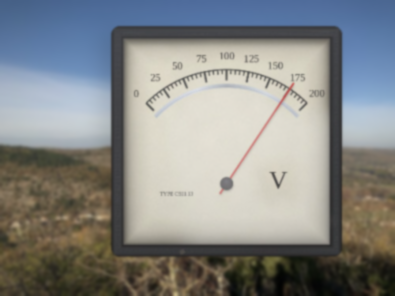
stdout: V 175
